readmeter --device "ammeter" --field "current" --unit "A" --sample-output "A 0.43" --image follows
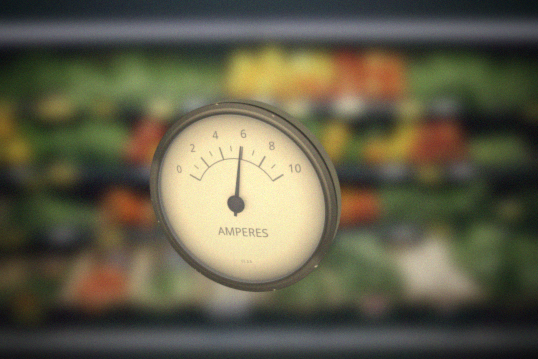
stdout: A 6
